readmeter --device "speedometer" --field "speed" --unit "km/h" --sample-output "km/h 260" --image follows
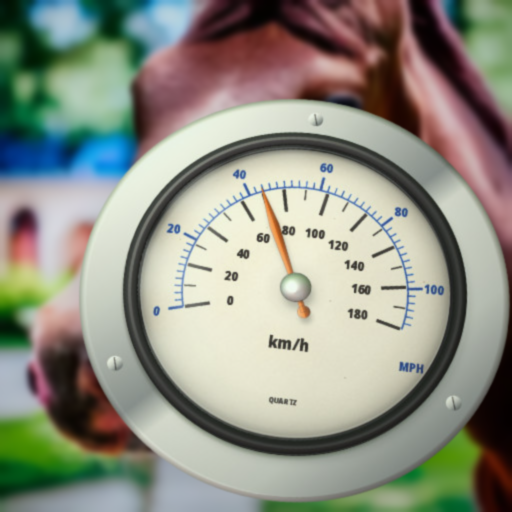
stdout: km/h 70
